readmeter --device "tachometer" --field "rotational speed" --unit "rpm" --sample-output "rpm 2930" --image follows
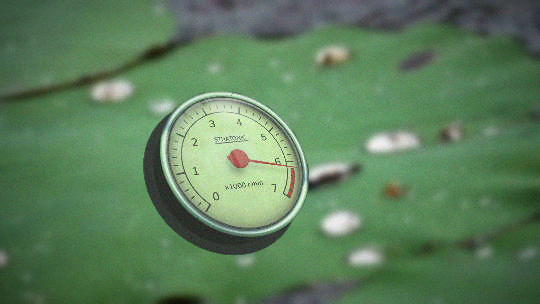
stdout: rpm 6200
